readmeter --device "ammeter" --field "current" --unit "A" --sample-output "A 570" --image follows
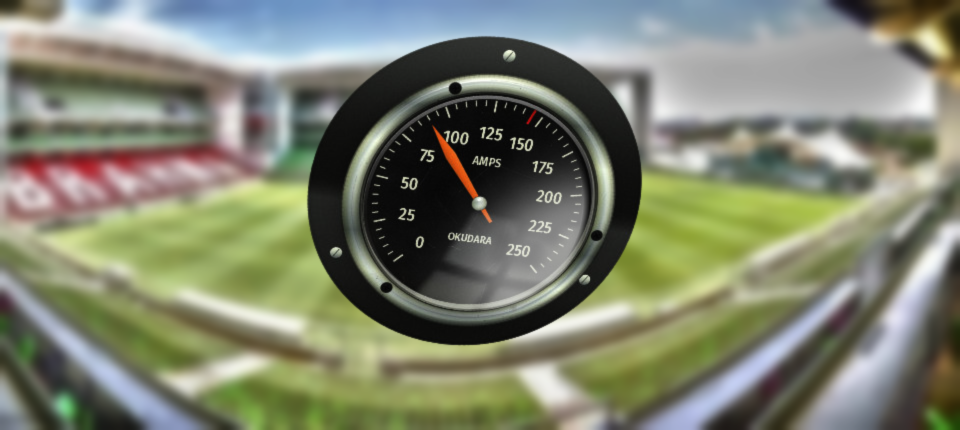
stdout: A 90
